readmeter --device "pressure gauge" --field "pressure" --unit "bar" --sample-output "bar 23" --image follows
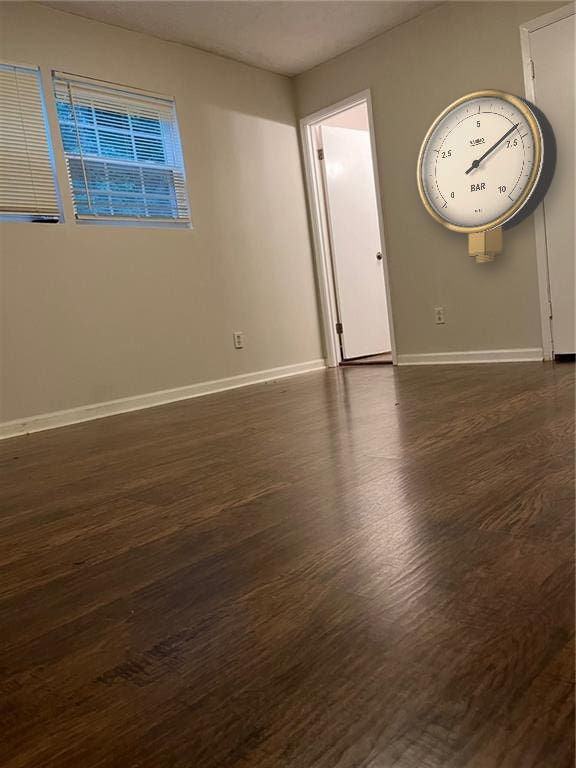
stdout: bar 7
